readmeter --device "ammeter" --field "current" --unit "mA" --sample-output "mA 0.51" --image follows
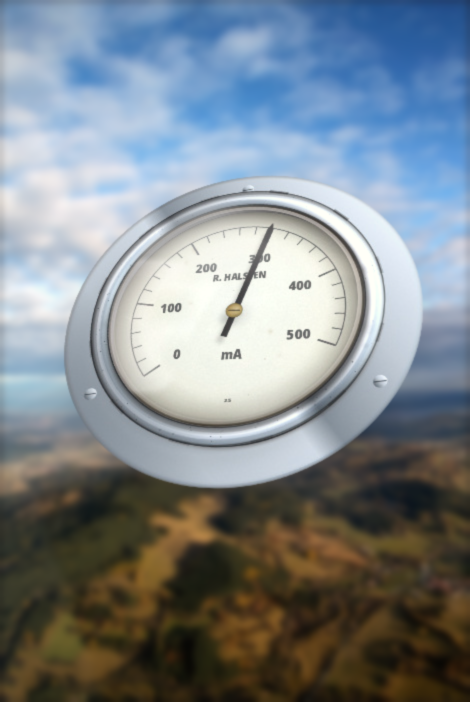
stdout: mA 300
